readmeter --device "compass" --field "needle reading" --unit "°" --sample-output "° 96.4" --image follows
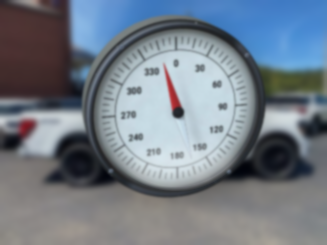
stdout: ° 345
